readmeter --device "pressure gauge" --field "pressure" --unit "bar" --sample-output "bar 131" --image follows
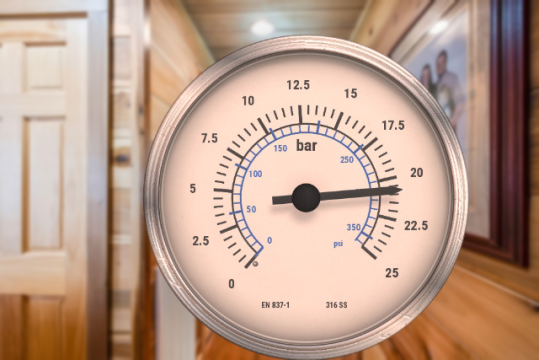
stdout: bar 20.75
